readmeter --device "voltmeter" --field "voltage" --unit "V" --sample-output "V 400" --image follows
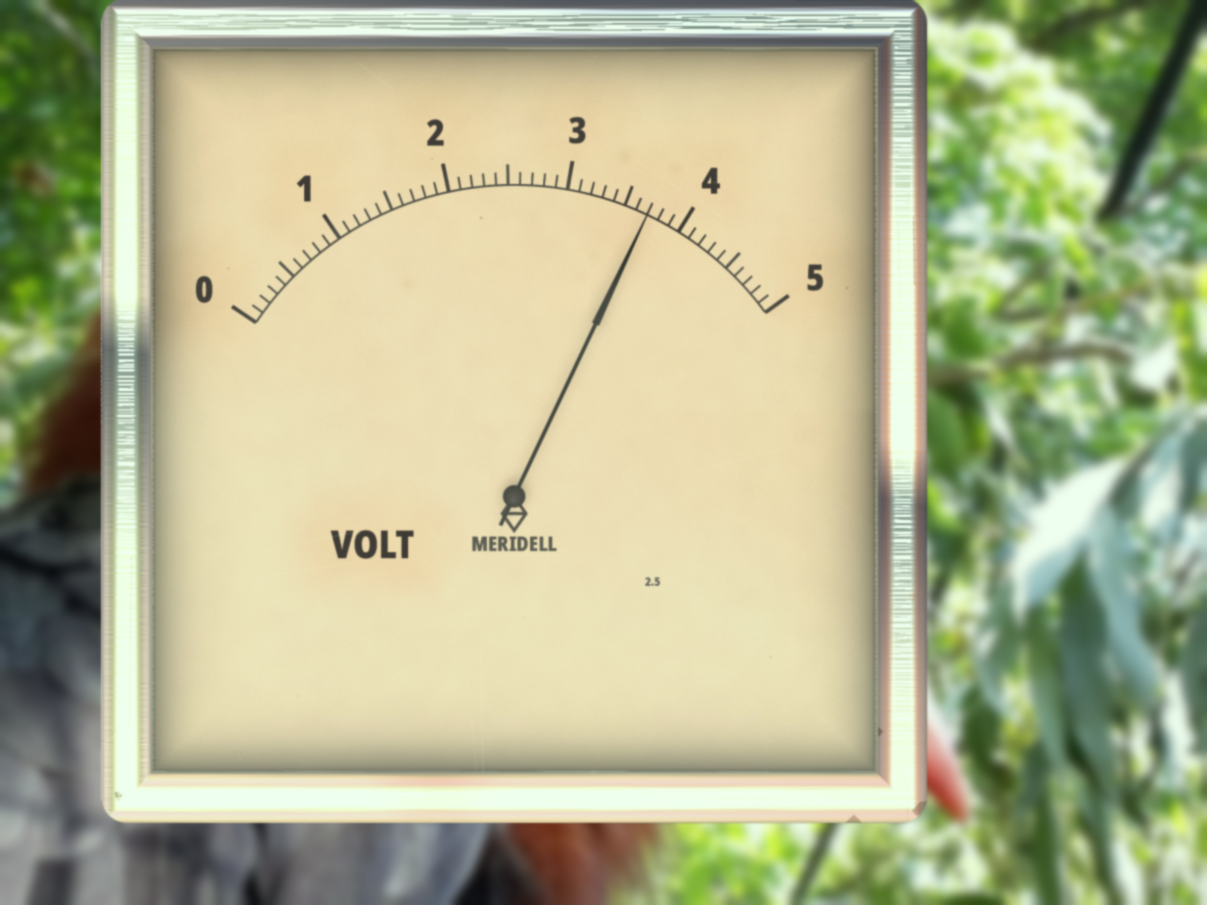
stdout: V 3.7
